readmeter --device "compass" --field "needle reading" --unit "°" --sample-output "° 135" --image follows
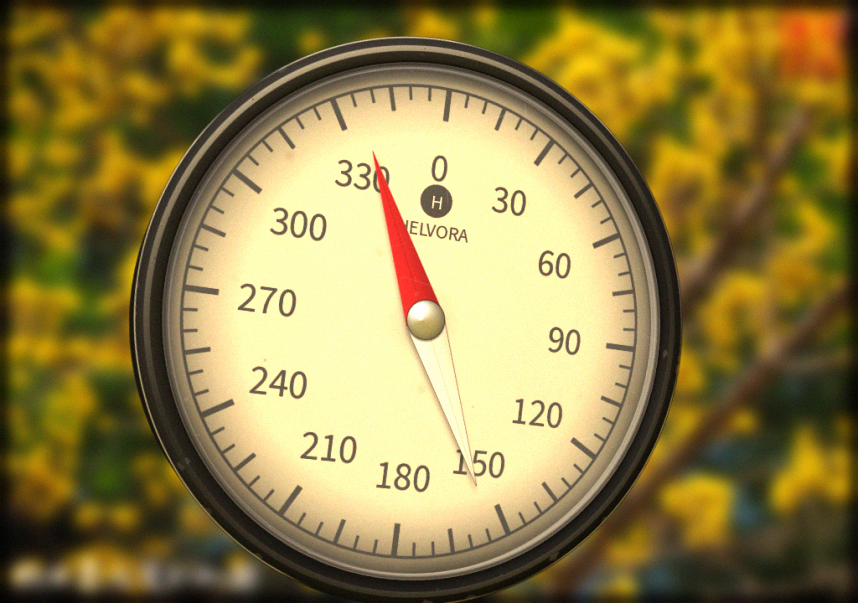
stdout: ° 335
